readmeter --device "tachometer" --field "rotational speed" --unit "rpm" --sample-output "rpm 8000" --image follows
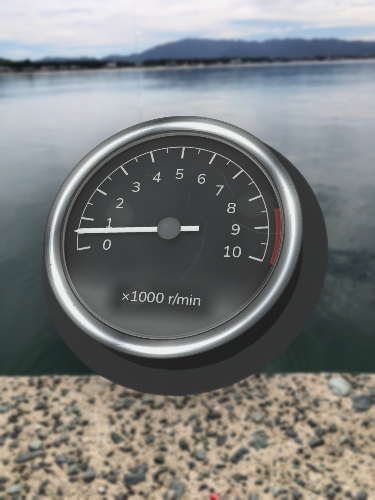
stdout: rpm 500
